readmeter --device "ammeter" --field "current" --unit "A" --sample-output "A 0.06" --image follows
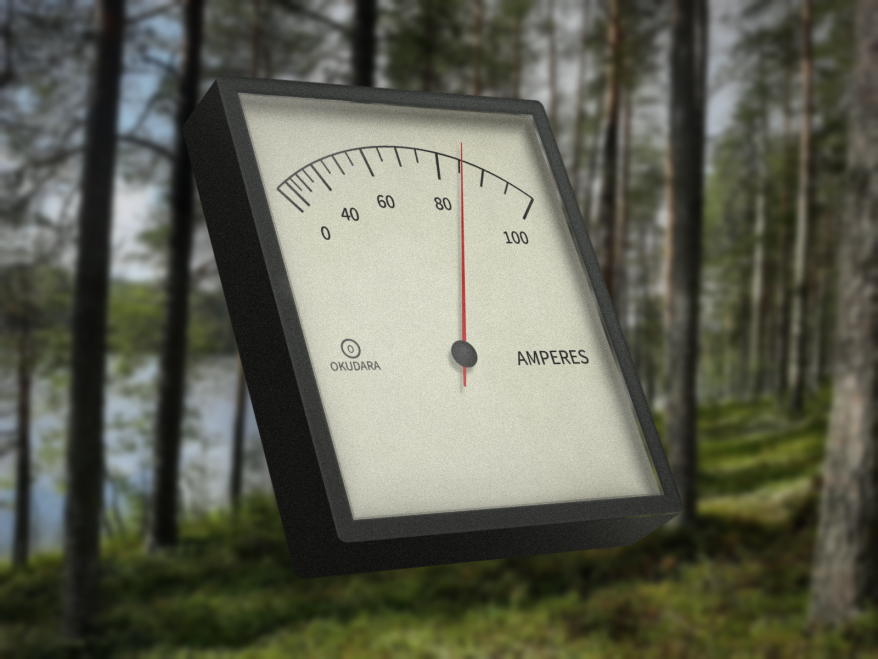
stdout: A 85
